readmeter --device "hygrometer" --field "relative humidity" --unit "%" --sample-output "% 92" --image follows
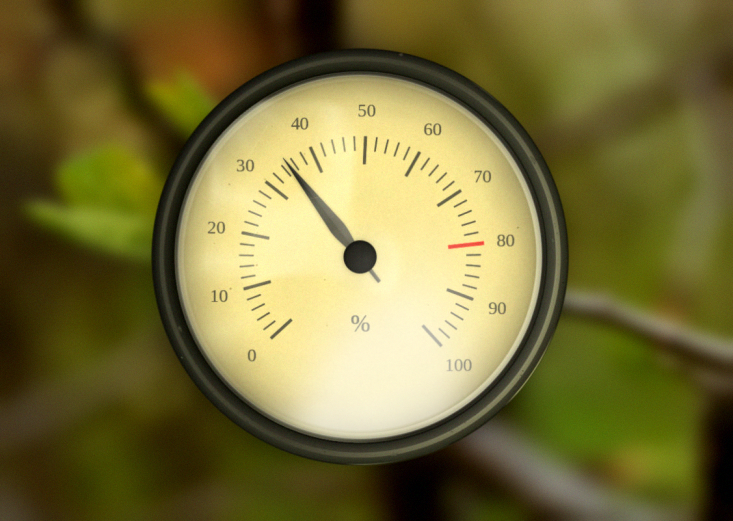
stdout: % 35
